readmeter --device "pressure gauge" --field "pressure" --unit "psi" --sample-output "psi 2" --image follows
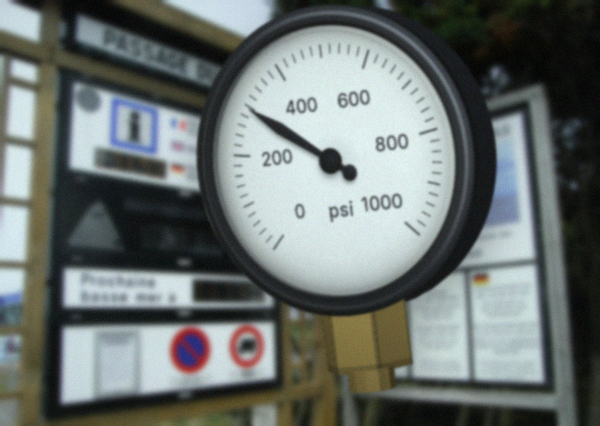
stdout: psi 300
